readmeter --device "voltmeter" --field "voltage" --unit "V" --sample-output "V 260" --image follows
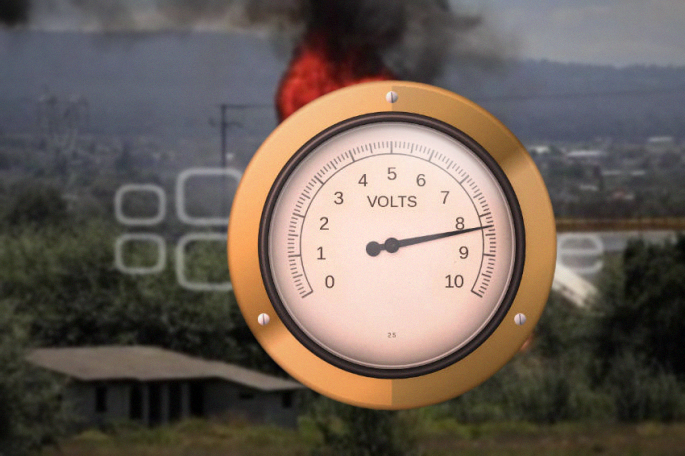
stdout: V 8.3
